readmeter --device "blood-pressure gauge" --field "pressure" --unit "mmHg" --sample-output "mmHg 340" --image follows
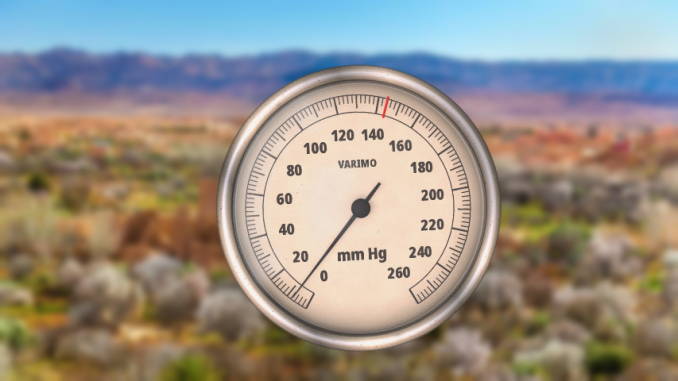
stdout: mmHg 8
